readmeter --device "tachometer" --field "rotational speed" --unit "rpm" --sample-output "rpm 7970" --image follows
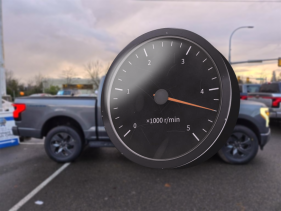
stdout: rpm 4400
